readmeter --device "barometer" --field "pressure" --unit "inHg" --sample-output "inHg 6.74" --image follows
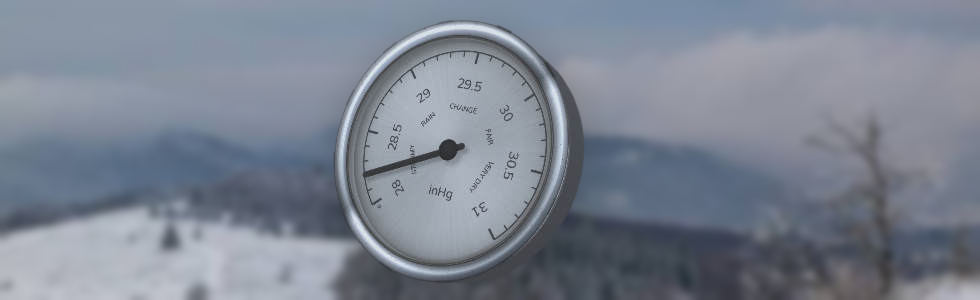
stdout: inHg 28.2
